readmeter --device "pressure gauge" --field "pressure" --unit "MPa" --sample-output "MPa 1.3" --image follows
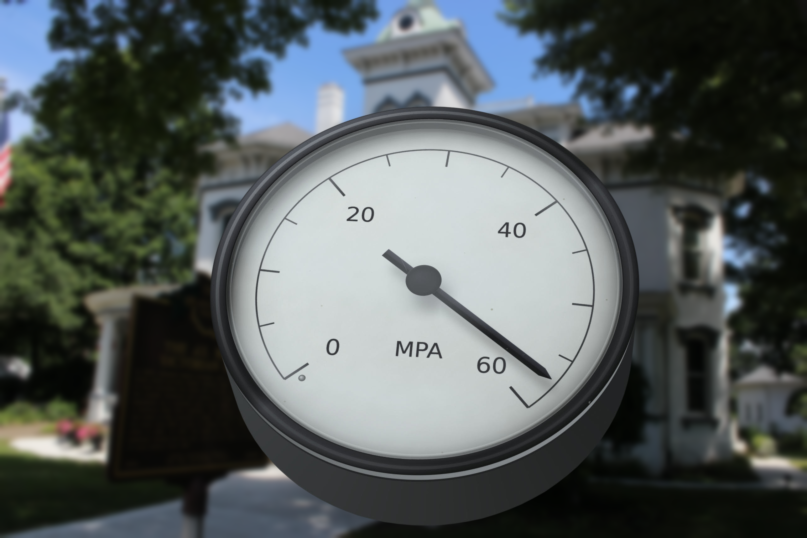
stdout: MPa 57.5
